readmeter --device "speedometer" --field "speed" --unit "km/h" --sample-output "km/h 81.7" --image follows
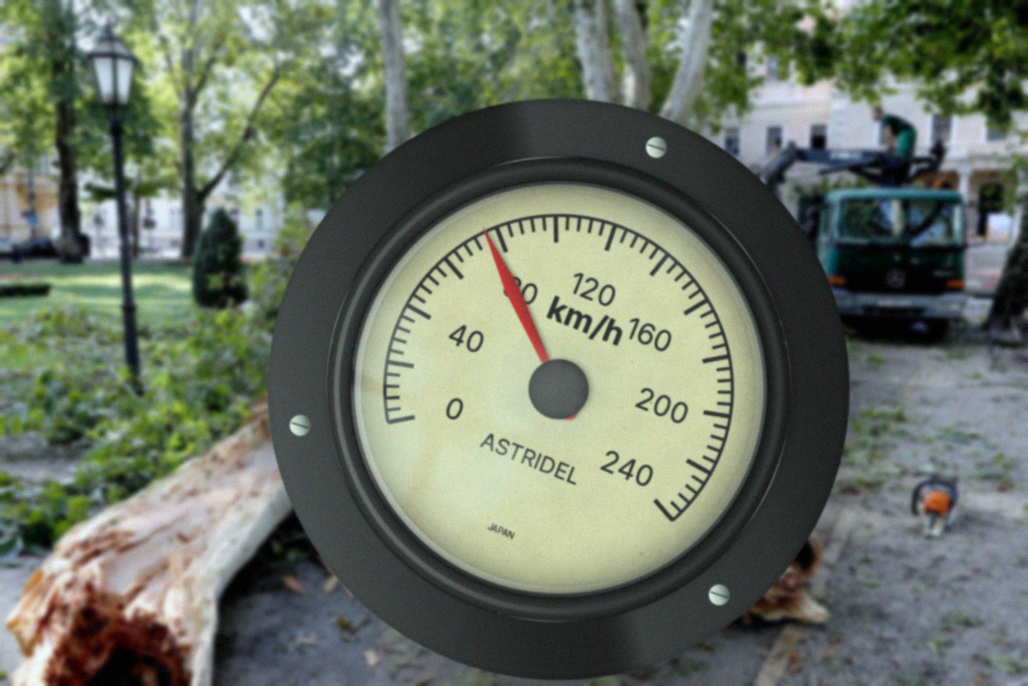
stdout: km/h 76
